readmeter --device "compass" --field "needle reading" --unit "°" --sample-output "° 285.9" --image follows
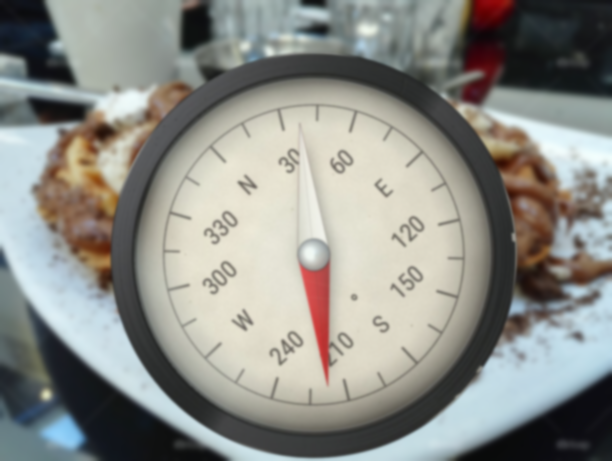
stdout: ° 217.5
